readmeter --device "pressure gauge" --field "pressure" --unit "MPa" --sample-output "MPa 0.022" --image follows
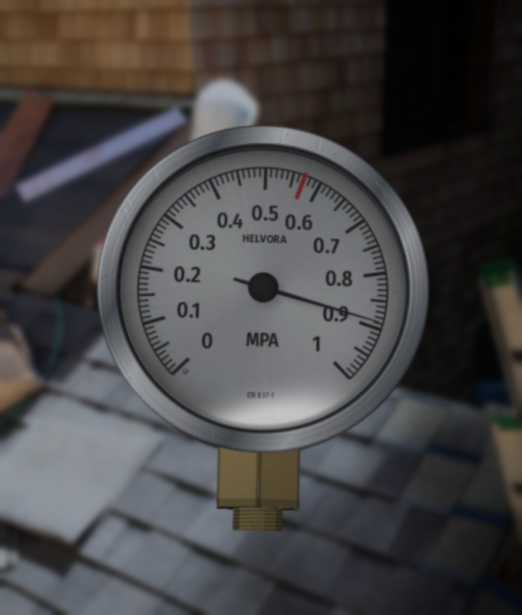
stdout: MPa 0.89
